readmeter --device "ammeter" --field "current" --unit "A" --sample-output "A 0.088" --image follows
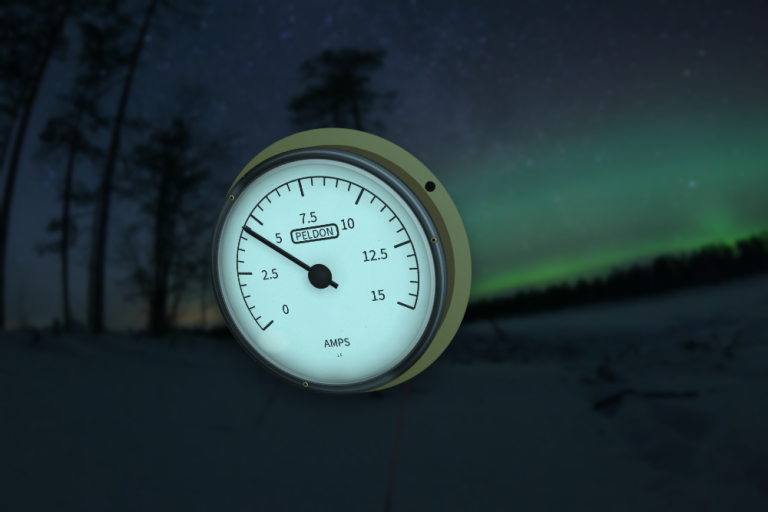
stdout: A 4.5
